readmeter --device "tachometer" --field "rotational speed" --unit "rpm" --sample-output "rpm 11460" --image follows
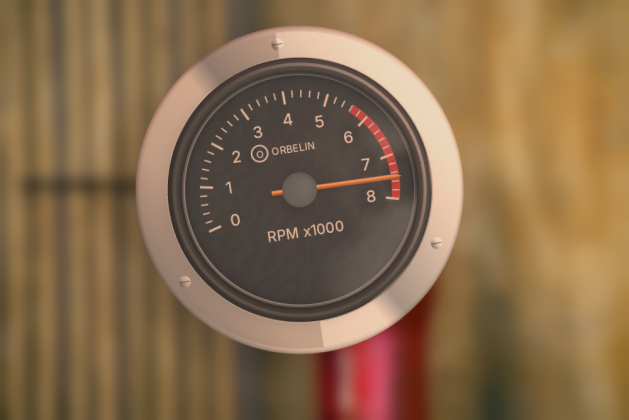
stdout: rpm 7500
